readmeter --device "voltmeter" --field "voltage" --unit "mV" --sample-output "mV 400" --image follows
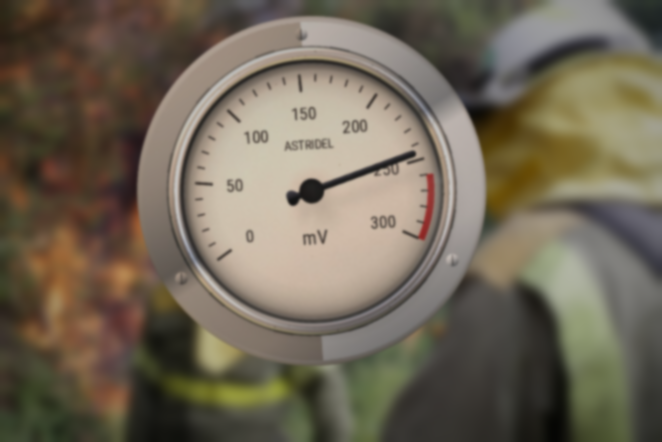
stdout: mV 245
